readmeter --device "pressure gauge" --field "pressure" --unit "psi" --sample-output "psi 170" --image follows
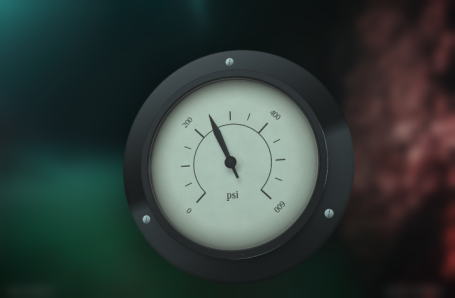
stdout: psi 250
